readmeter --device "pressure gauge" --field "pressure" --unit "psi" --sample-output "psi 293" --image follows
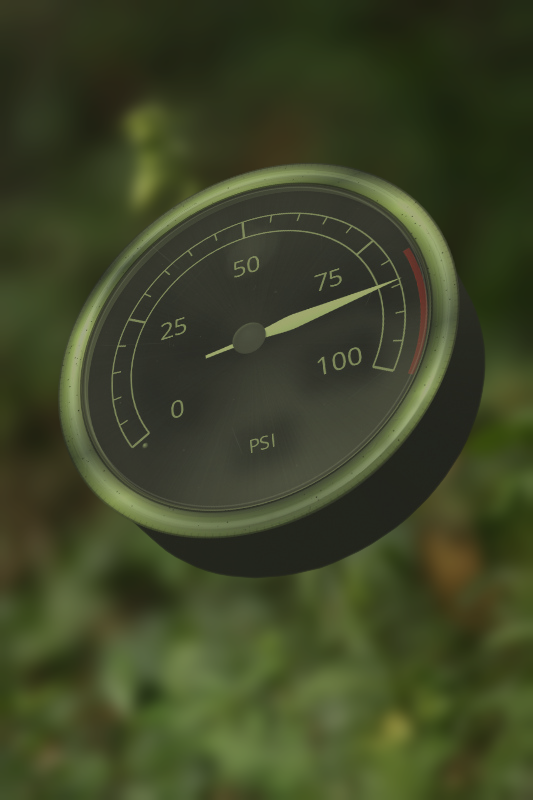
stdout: psi 85
